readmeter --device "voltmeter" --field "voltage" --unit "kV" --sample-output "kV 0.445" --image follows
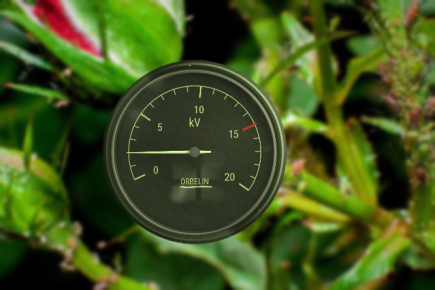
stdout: kV 2
